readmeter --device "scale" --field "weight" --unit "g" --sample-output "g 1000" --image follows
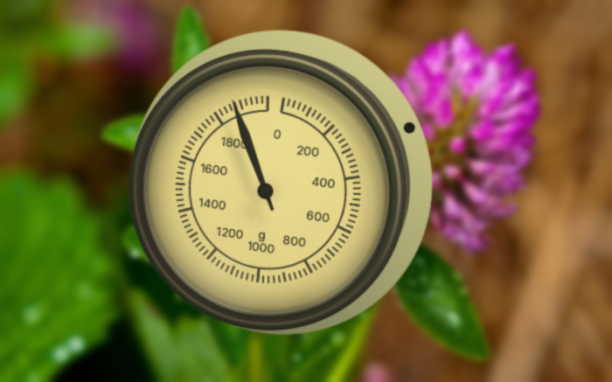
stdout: g 1880
